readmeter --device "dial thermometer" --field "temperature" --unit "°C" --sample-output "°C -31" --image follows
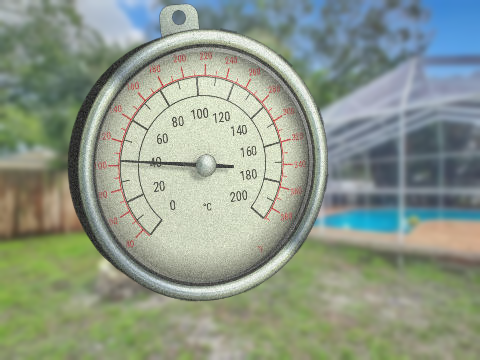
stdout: °C 40
